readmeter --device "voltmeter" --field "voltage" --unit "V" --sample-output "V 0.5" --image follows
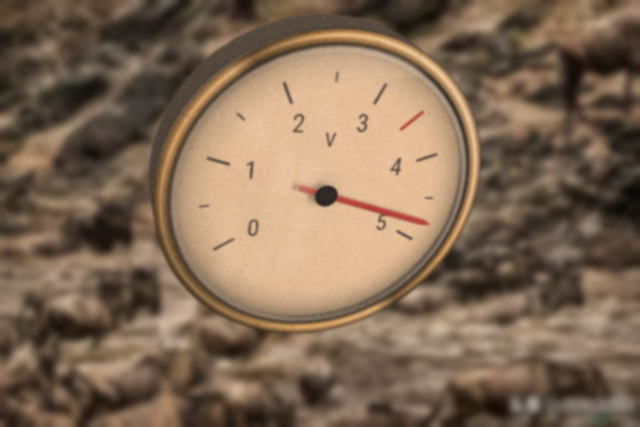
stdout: V 4.75
